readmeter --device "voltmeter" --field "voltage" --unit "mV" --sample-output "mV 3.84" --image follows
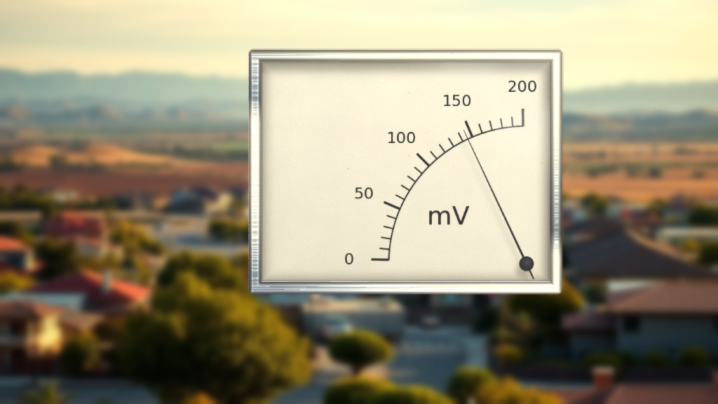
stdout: mV 145
